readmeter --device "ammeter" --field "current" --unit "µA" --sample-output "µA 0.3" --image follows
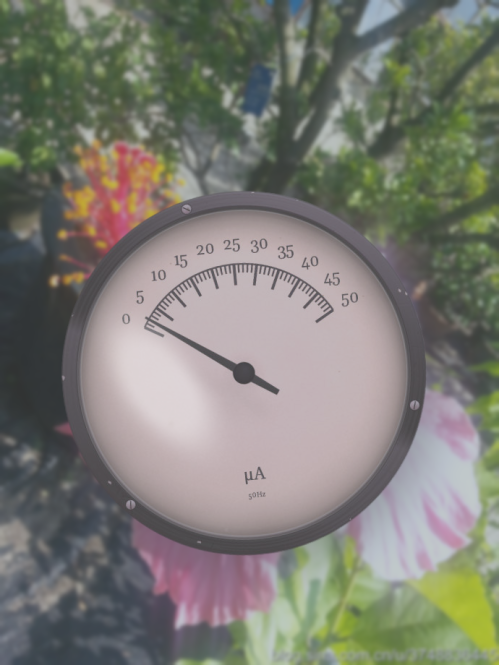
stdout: µA 2
